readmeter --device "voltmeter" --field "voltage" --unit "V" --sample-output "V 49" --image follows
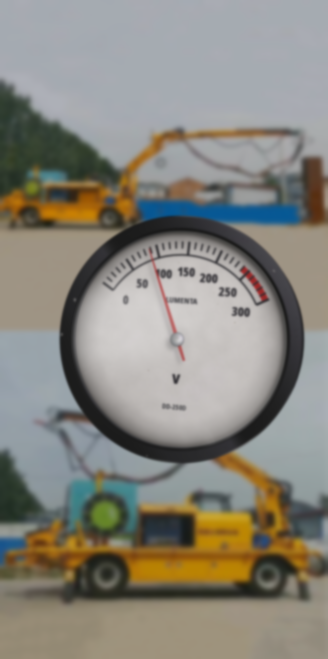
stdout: V 90
